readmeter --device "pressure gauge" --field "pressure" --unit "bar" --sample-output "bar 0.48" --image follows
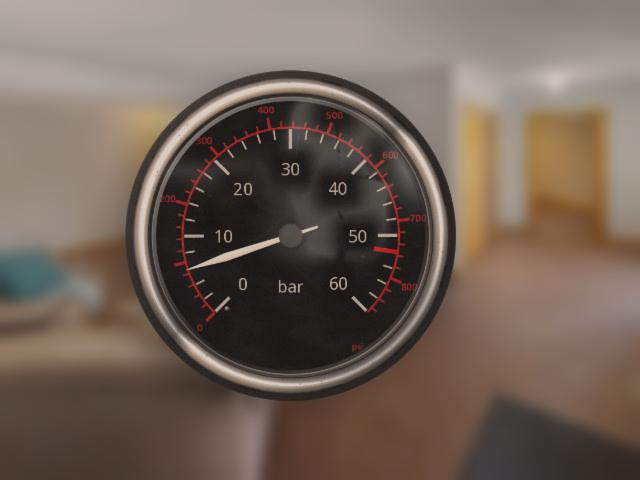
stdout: bar 6
